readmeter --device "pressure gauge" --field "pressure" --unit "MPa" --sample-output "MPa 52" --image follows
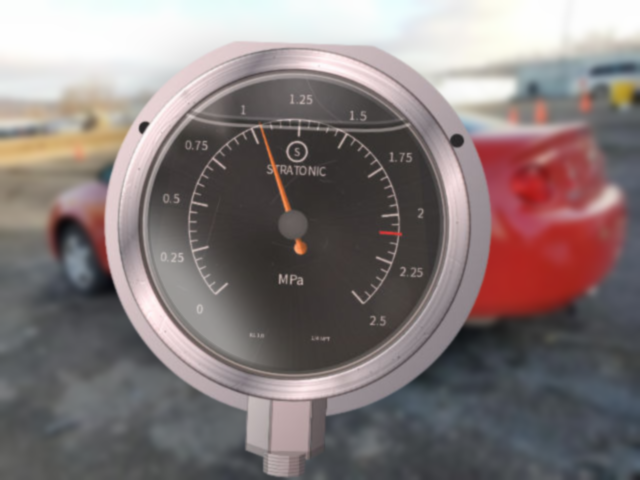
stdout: MPa 1.05
